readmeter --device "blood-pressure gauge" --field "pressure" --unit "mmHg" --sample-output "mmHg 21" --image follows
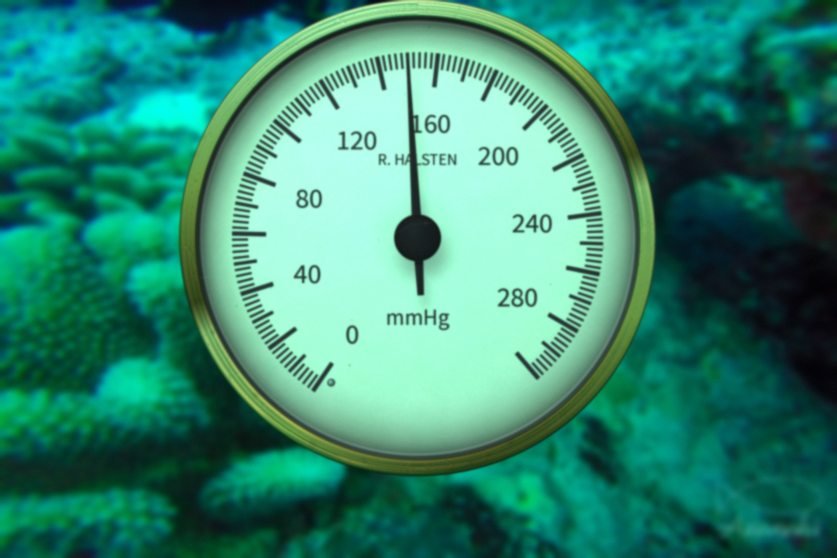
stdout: mmHg 150
